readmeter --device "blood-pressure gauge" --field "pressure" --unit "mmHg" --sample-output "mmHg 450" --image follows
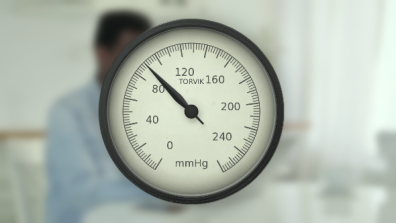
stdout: mmHg 90
